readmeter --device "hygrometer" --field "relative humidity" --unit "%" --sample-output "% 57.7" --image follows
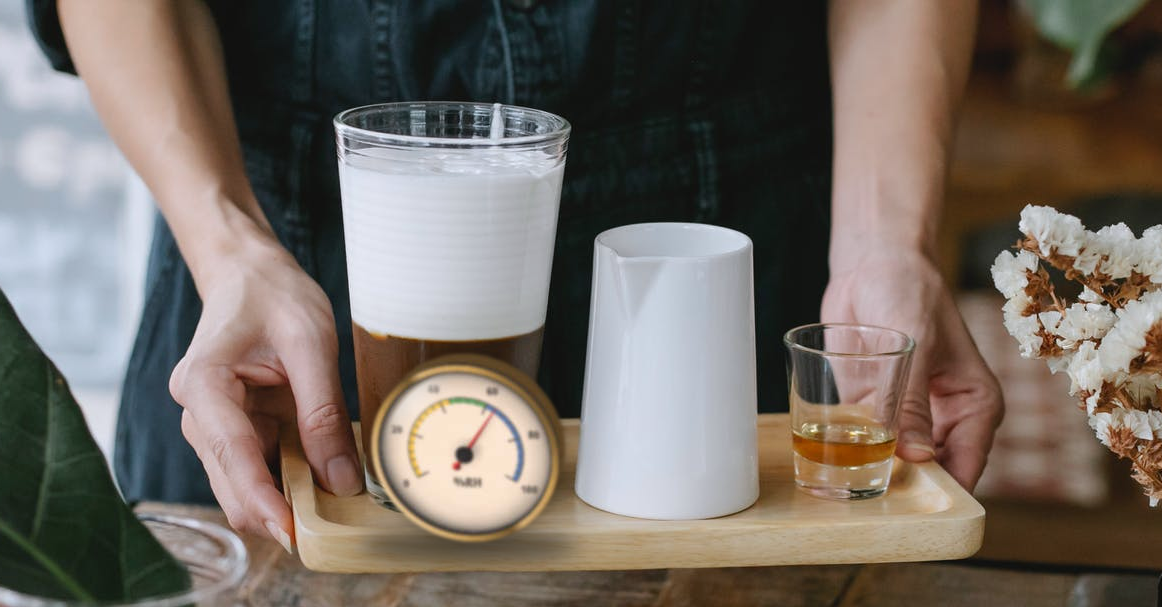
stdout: % 64
